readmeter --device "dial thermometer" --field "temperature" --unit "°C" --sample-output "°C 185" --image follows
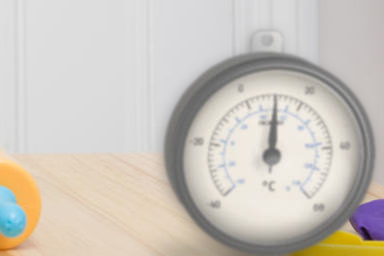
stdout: °C 10
